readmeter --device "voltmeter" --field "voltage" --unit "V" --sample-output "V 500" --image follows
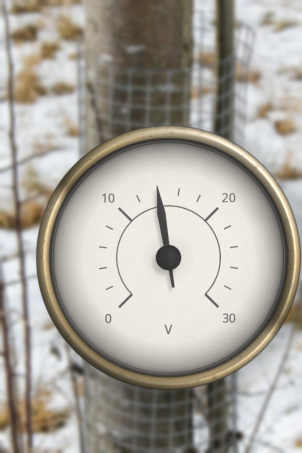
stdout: V 14
